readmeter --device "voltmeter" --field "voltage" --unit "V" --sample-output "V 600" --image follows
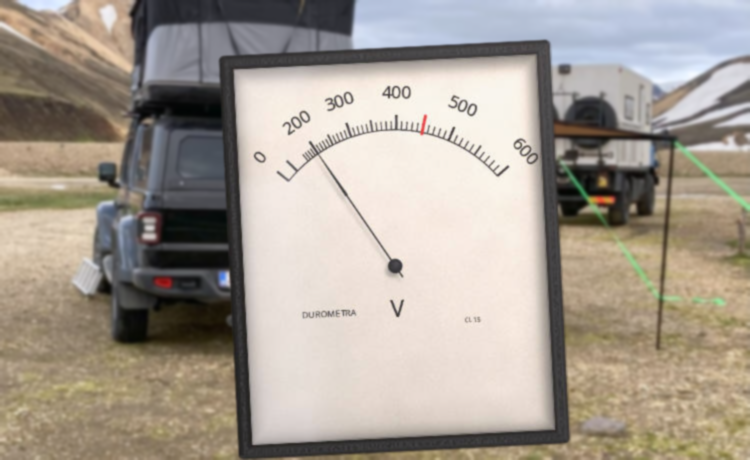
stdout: V 200
